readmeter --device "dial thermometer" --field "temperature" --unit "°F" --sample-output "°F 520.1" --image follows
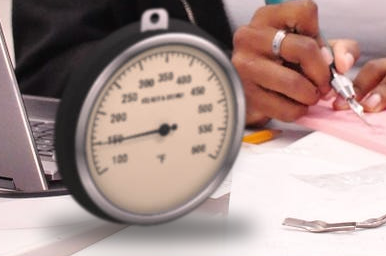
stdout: °F 150
